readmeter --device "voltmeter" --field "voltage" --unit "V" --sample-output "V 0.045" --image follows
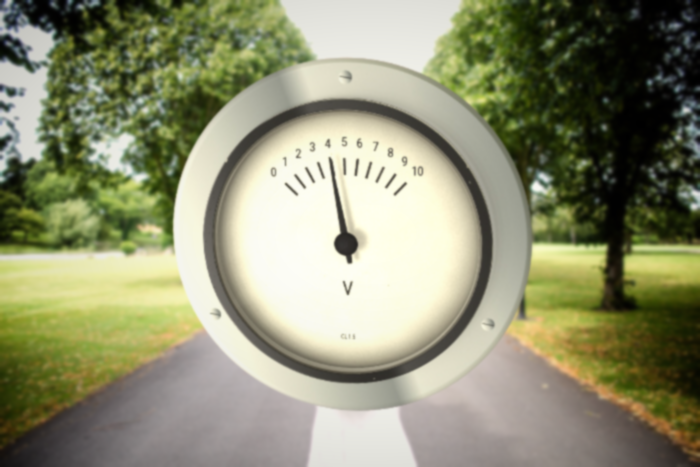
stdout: V 4
